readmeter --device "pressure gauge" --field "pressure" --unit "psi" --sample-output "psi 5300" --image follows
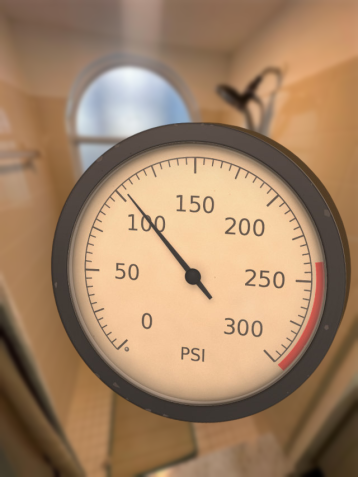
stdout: psi 105
